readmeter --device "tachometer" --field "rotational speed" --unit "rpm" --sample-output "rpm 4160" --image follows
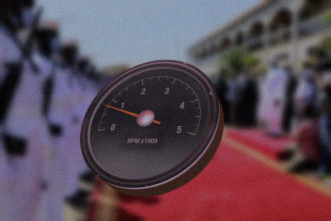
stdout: rpm 750
